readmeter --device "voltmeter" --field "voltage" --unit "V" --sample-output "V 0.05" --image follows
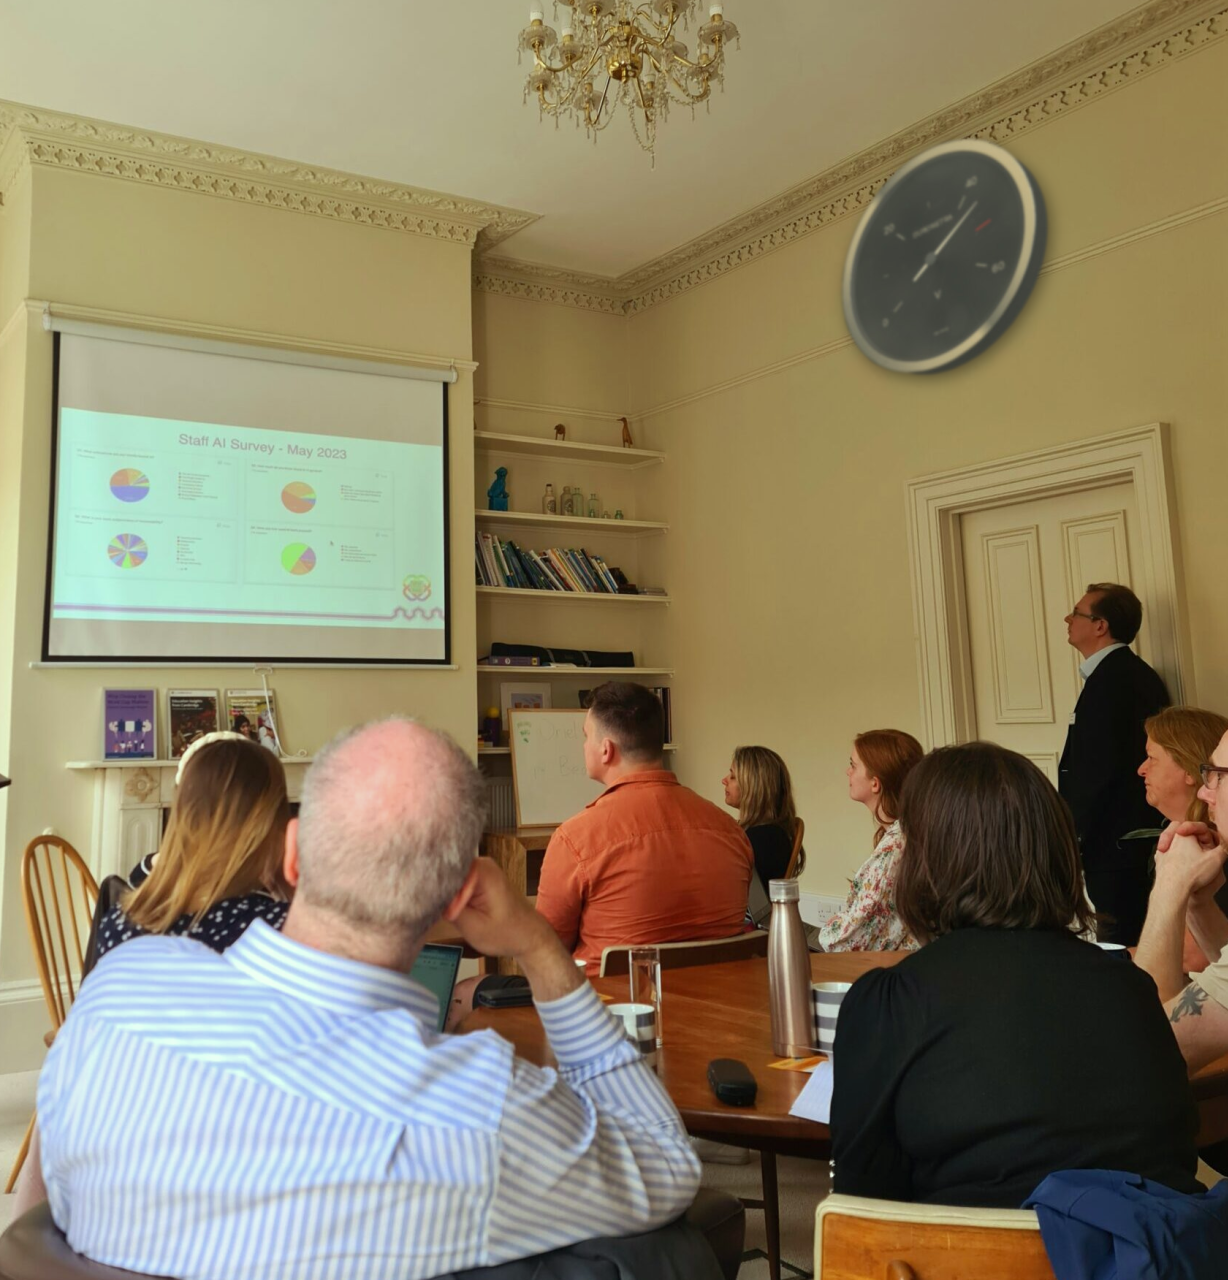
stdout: V 45
